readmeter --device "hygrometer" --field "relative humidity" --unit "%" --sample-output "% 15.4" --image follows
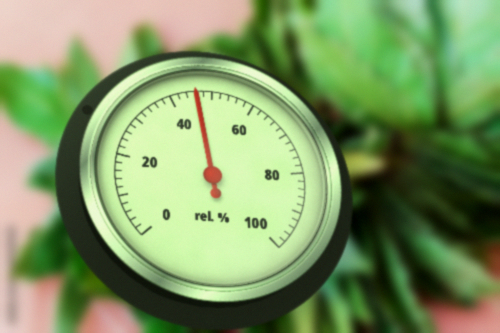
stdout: % 46
